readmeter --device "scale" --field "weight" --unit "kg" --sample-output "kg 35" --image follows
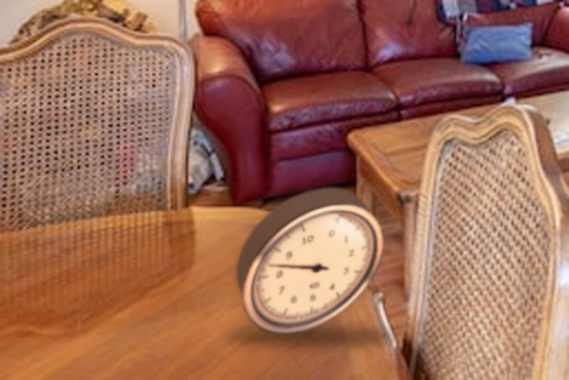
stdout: kg 8.5
